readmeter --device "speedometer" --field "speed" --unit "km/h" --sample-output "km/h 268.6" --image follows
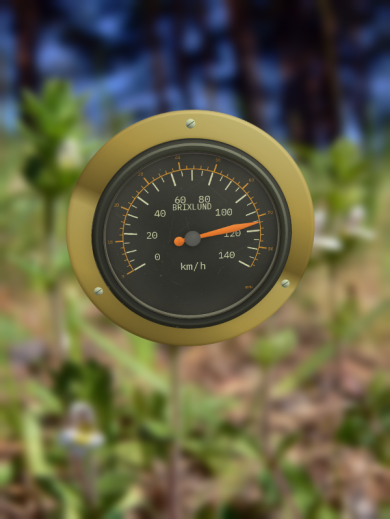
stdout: km/h 115
